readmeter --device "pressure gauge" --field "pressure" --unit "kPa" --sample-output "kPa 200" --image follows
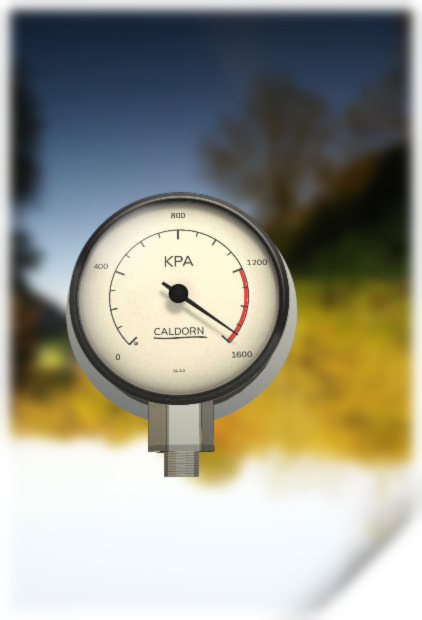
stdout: kPa 1550
